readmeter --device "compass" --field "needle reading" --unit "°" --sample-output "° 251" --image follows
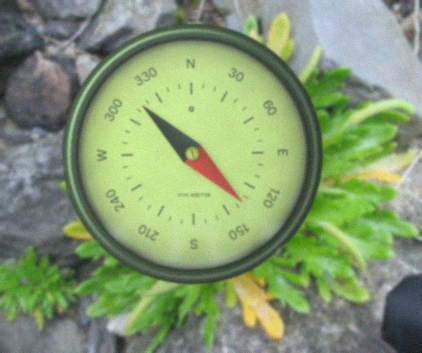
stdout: ° 135
